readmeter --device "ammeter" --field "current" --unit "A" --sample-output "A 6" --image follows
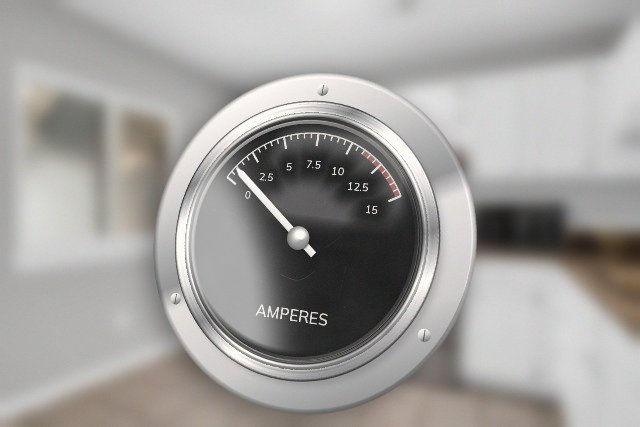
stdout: A 1
